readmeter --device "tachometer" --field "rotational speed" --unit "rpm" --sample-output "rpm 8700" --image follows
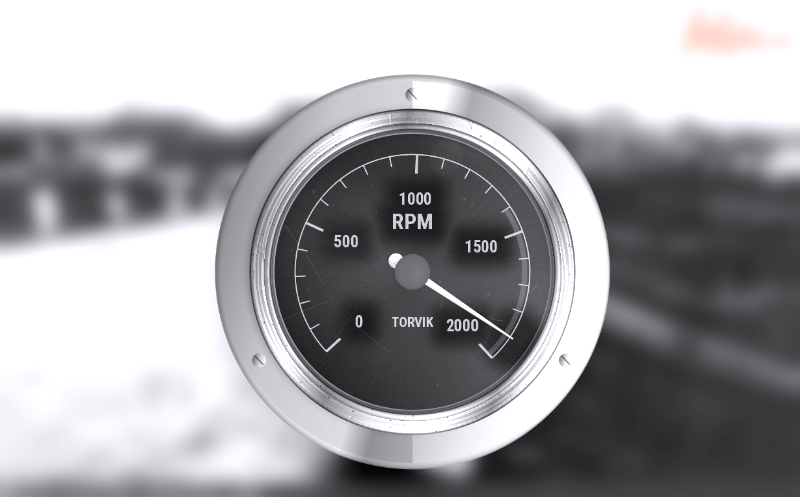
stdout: rpm 1900
